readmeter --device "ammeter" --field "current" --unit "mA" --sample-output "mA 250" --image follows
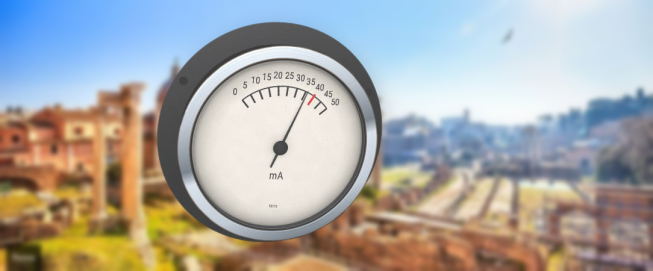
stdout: mA 35
